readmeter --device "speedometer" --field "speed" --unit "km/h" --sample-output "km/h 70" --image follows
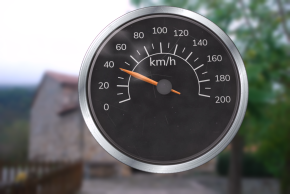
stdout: km/h 40
